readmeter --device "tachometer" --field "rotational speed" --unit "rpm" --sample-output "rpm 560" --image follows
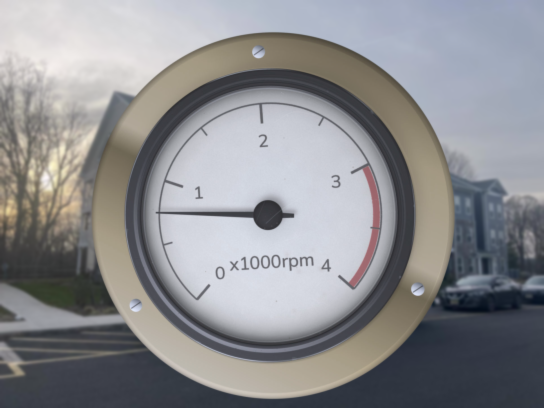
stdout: rpm 750
